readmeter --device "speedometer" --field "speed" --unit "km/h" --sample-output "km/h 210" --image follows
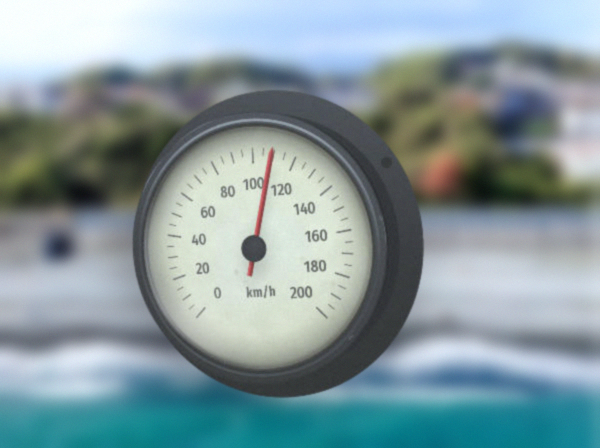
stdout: km/h 110
